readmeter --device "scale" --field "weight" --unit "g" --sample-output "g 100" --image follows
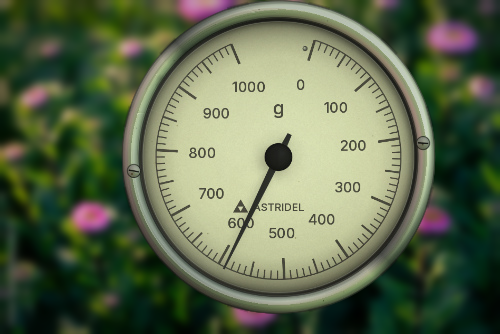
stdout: g 590
